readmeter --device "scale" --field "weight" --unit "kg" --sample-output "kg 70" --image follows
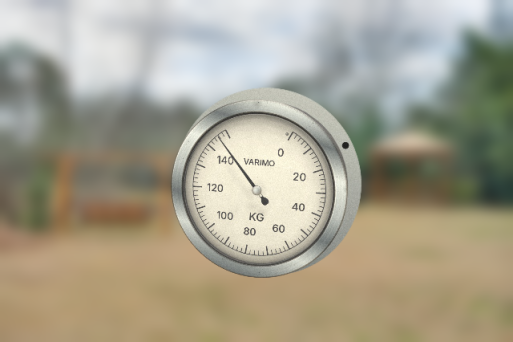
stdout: kg 146
